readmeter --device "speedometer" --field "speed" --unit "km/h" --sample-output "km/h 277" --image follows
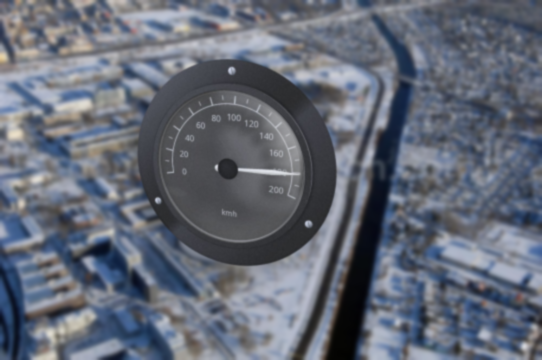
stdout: km/h 180
